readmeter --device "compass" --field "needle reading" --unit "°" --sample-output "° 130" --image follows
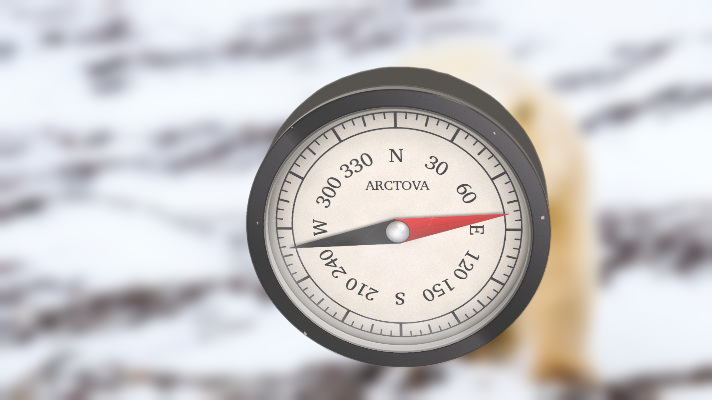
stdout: ° 80
